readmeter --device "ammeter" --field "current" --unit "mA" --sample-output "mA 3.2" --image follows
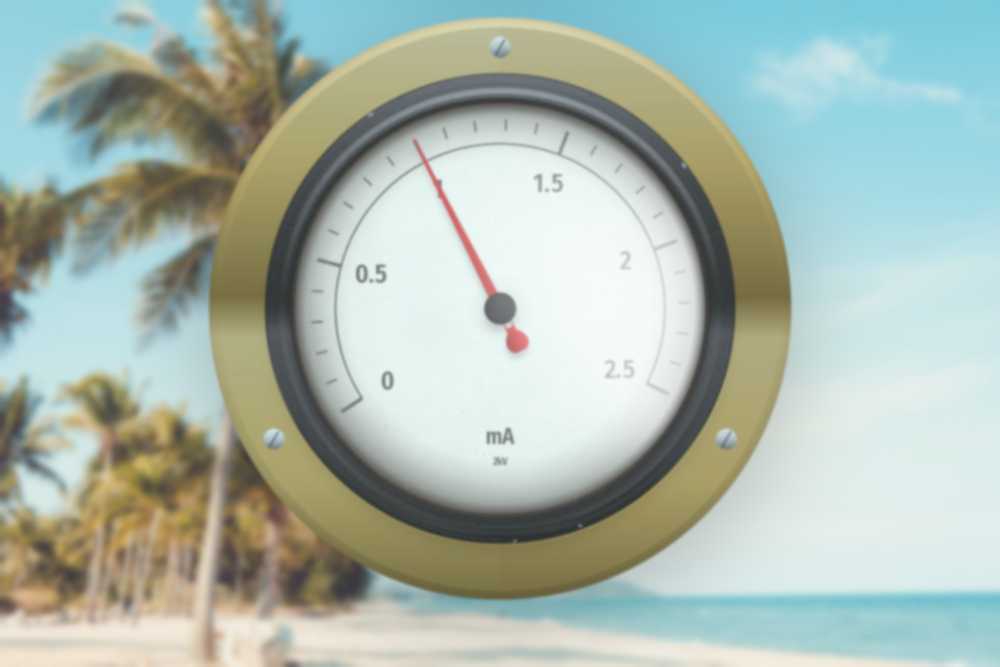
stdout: mA 1
